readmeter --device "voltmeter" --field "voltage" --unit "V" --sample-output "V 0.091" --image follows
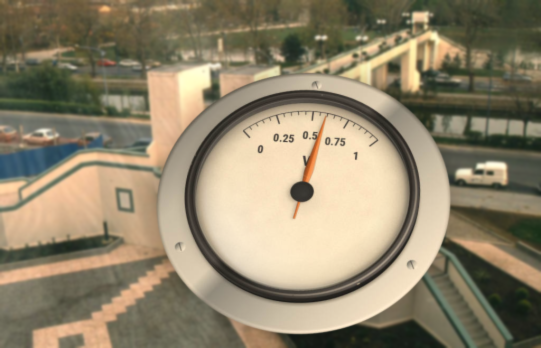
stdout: V 0.6
